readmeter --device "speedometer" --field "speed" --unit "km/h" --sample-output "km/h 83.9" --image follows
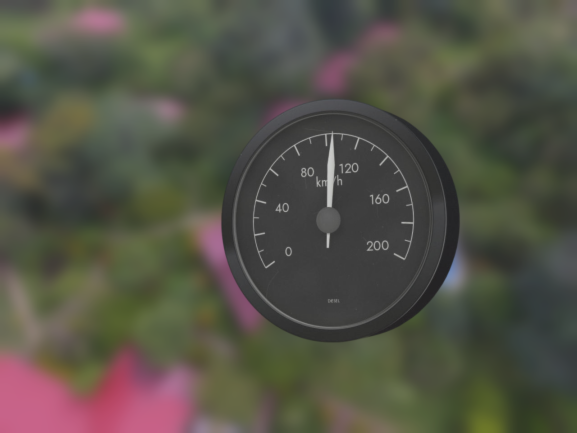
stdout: km/h 105
